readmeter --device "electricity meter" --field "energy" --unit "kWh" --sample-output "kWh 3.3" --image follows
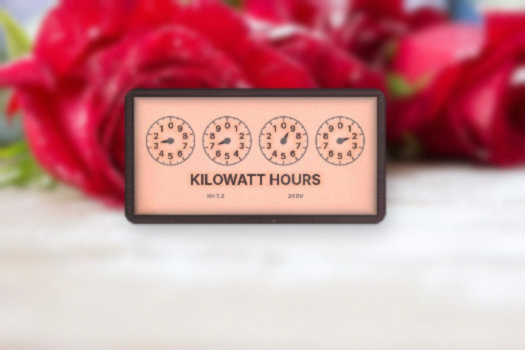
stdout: kWh 2692
